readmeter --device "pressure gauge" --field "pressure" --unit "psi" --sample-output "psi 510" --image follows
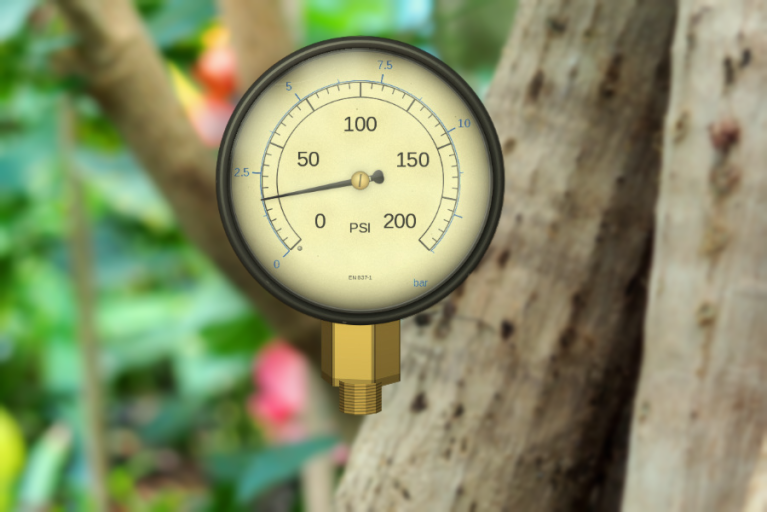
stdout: psi 25
